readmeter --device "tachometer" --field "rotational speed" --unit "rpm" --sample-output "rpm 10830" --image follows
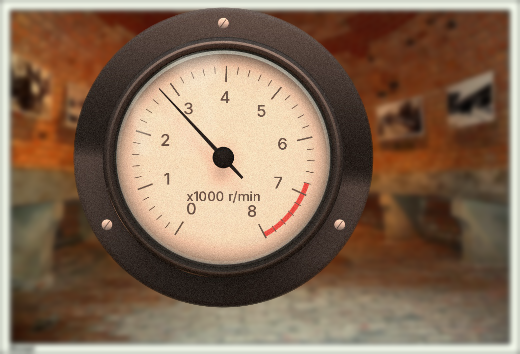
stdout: rpm 2800
